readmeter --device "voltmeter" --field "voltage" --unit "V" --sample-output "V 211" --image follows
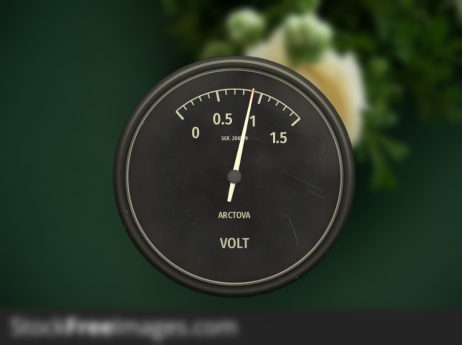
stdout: V 0.9
